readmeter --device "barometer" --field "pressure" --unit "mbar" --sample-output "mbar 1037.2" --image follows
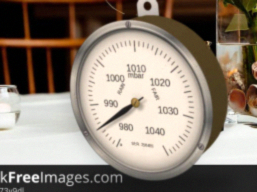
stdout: mbar 985
